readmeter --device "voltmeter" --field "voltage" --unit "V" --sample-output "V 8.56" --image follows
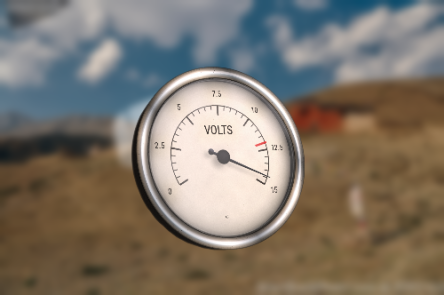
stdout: V 14.5
